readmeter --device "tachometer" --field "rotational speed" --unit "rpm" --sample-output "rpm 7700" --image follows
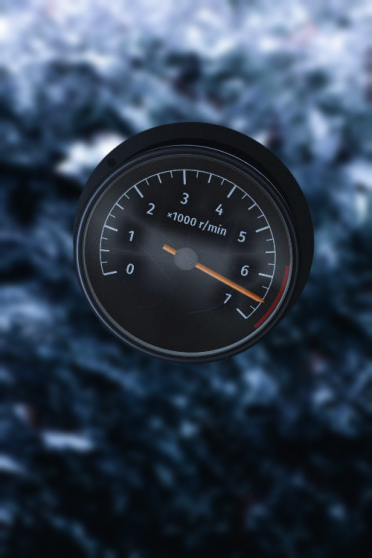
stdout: rpm 6500
